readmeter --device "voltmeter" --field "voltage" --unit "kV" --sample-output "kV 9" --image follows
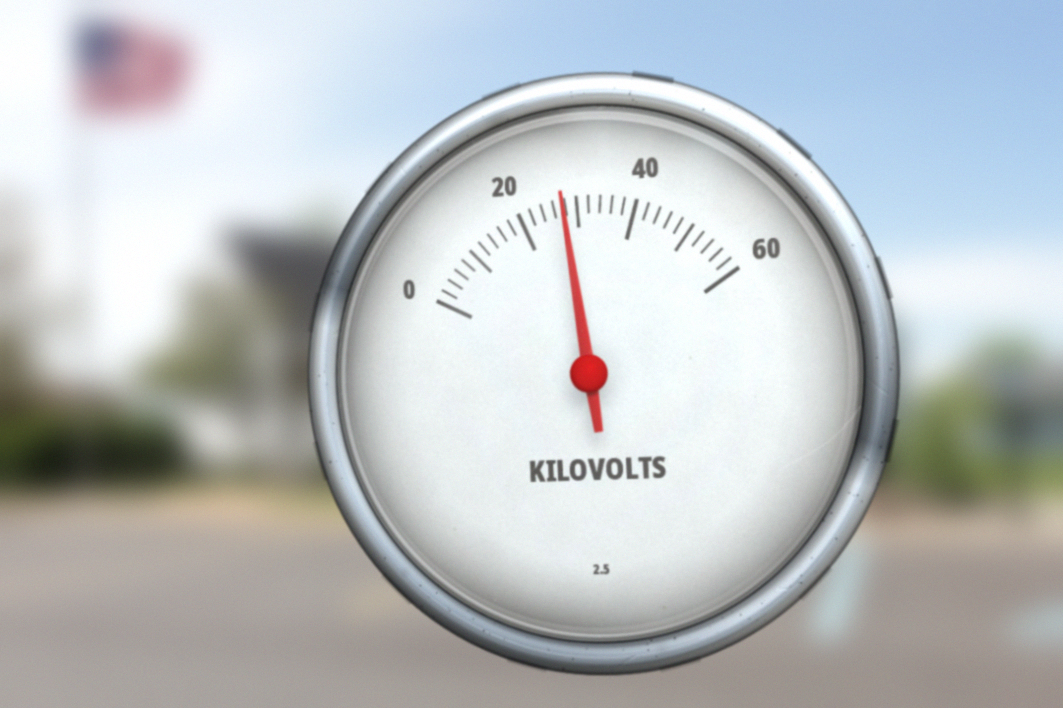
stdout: kV 28
